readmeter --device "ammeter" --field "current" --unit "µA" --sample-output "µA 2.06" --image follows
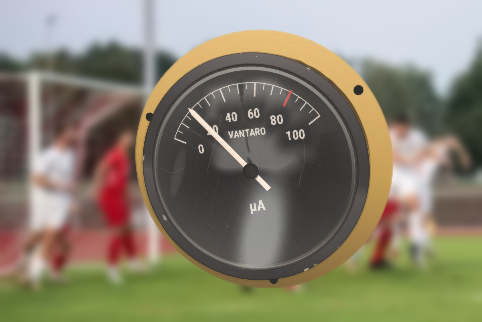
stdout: µA 20
